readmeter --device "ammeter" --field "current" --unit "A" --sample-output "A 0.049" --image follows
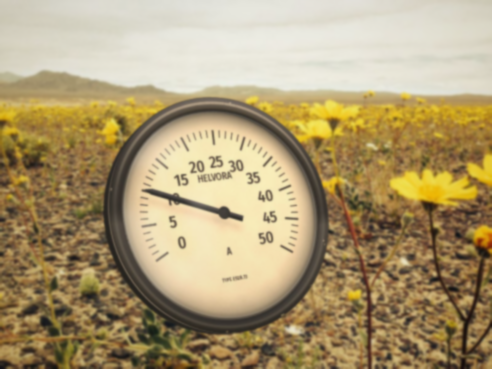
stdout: A 10
